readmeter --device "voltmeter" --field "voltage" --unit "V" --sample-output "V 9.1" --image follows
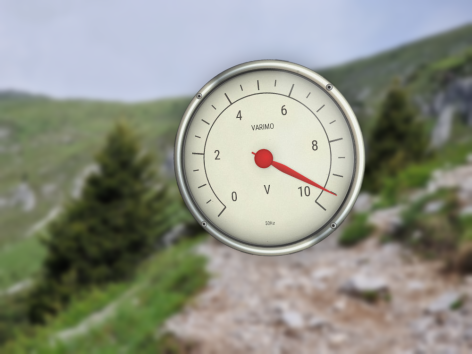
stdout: V 9.5
